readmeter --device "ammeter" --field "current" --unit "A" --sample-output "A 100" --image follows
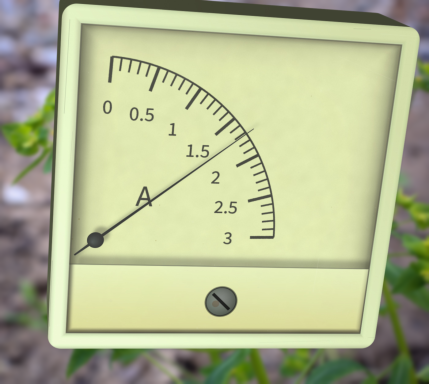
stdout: A 1.7
